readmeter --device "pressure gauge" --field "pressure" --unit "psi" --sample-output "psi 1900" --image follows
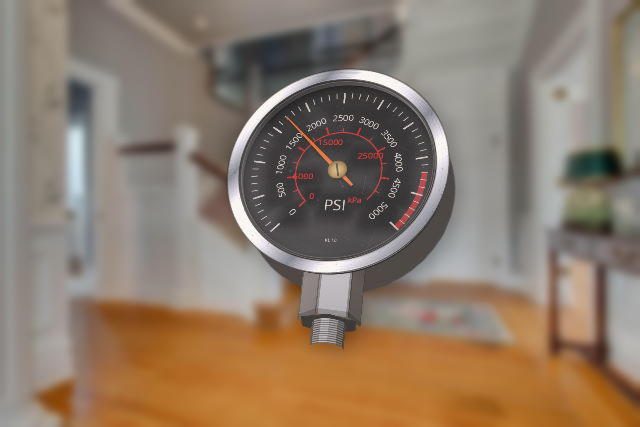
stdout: psi 1700
